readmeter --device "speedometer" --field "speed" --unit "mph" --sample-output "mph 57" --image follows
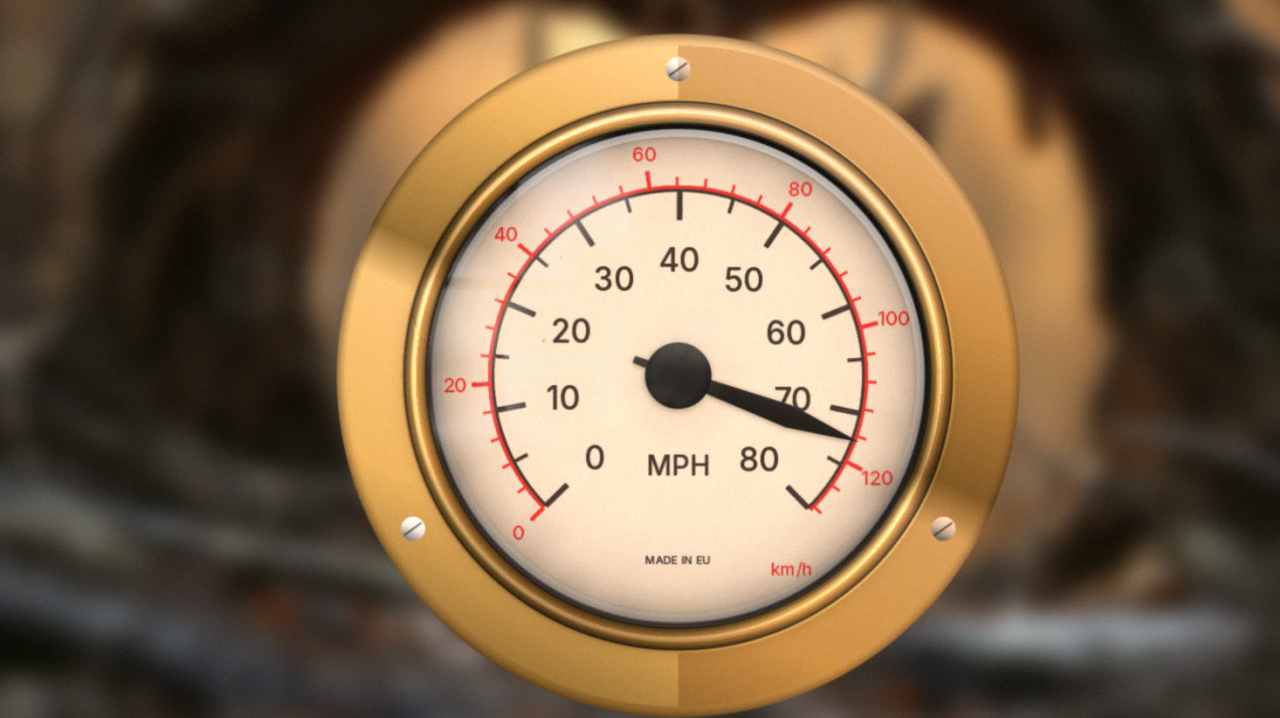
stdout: mph 72.5
